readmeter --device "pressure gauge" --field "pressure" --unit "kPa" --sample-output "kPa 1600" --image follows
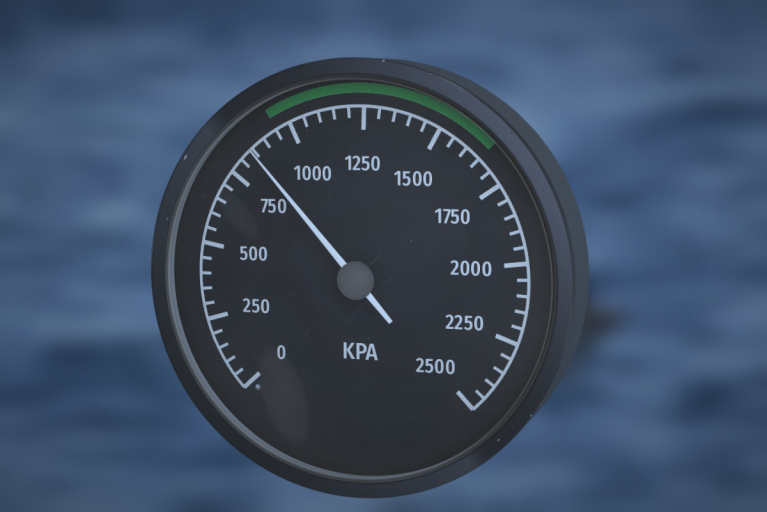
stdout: kPa 850
